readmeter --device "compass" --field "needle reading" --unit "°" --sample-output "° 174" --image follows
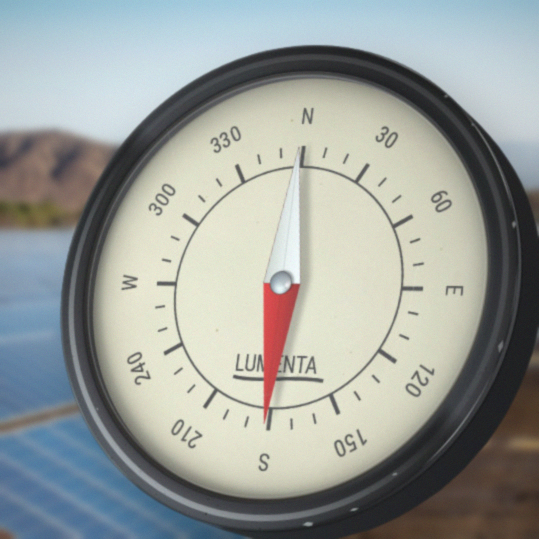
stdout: ° 180
